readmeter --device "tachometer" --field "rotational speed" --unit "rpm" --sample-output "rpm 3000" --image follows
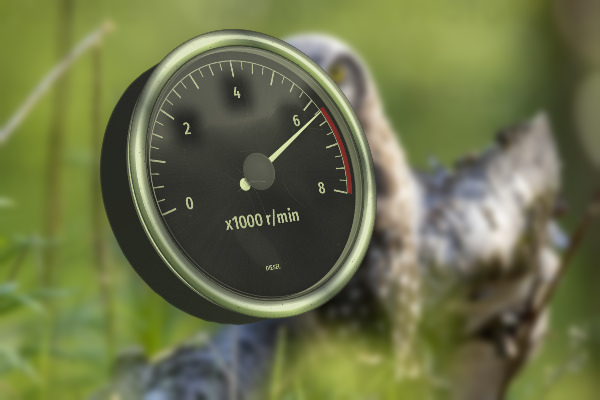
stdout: rpm 6250
